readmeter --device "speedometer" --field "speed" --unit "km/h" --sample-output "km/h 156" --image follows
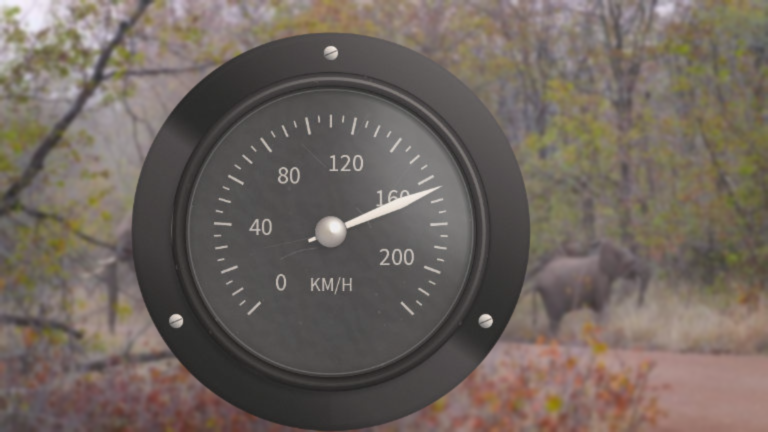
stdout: km/h 165
